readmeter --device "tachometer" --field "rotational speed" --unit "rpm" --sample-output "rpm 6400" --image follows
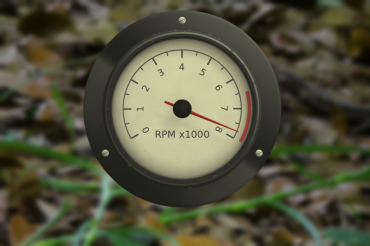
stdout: rpm 7750
